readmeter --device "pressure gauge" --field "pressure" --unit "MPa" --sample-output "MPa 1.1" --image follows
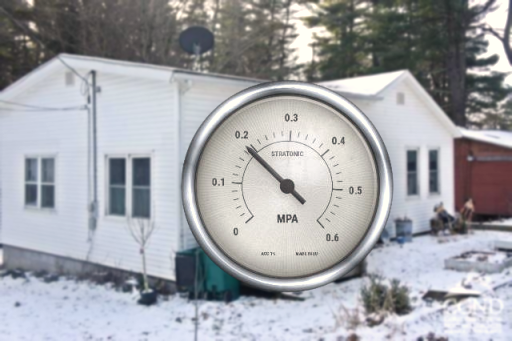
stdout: MPa 0.19
